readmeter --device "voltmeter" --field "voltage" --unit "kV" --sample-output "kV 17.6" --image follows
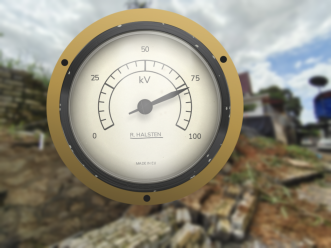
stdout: kV 77.5
